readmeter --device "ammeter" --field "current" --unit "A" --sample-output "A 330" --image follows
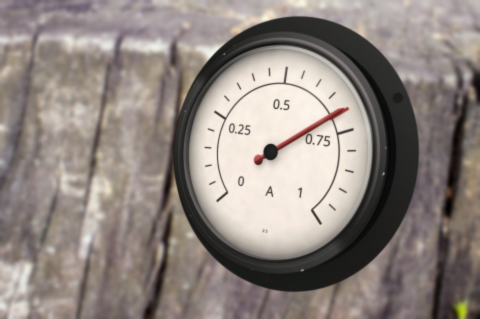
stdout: A 0.7
